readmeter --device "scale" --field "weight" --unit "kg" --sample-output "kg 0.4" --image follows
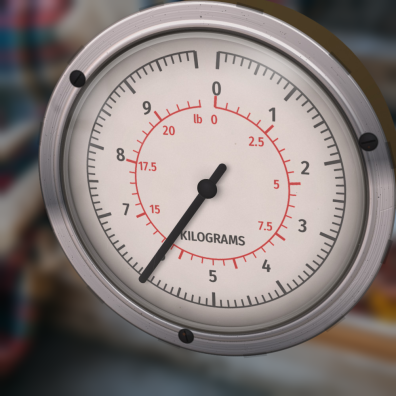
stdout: kg 6
